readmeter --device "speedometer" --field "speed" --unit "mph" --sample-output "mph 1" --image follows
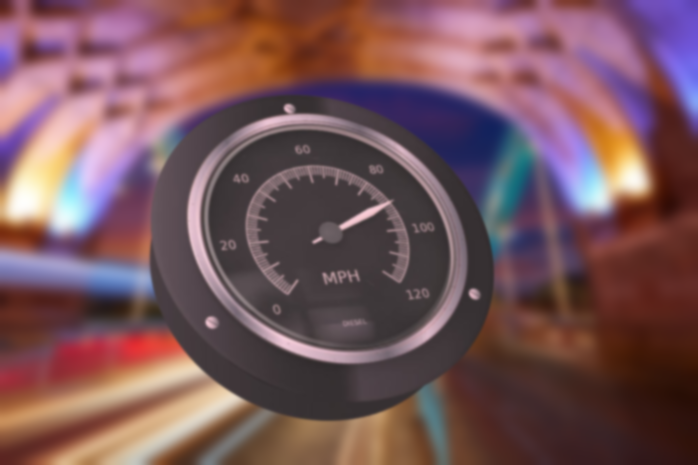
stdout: mph 90
